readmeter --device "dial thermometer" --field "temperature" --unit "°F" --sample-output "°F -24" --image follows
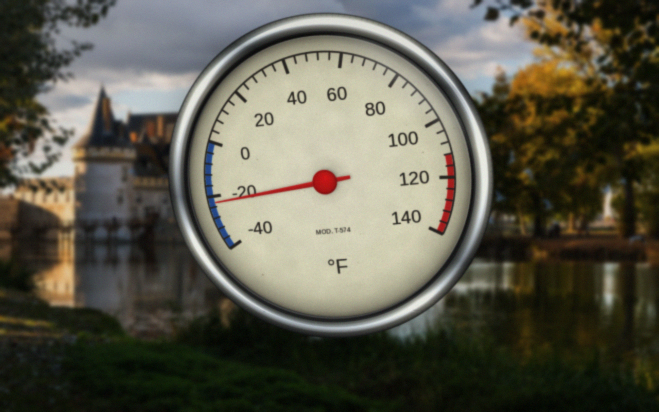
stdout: °F -22
